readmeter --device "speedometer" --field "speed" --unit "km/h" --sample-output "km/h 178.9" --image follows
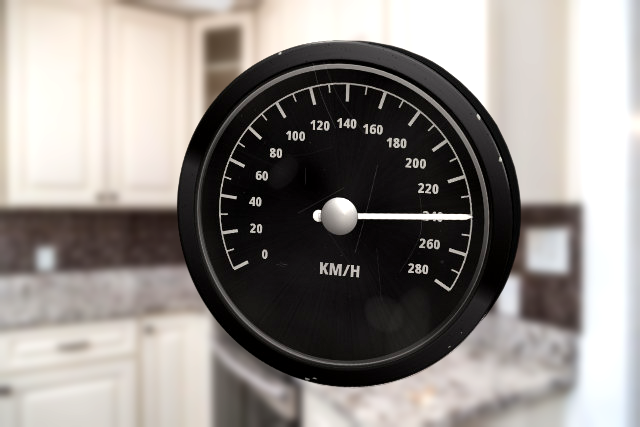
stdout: km/h 240
